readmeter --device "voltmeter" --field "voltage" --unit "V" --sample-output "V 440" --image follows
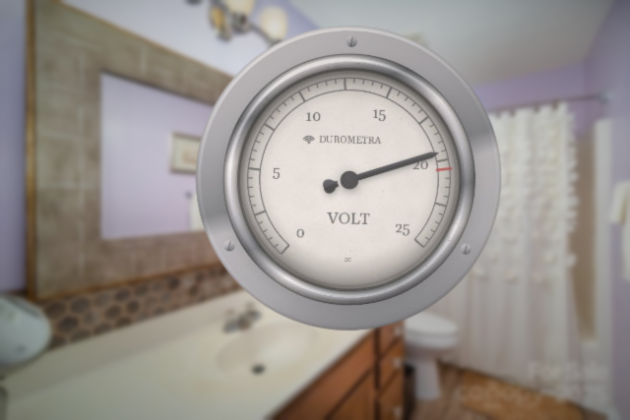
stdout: V 19.5
